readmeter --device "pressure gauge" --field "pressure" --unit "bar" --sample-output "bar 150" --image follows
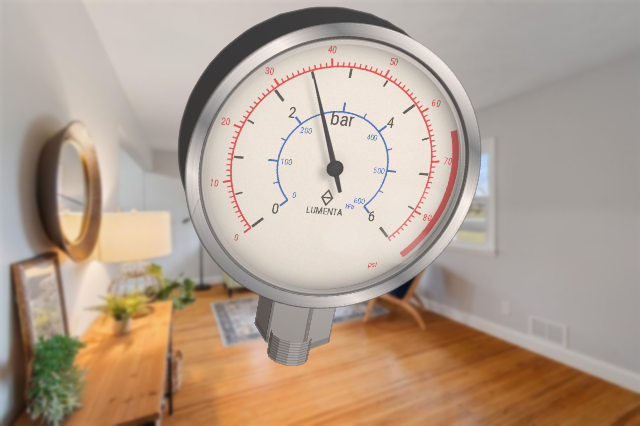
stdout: bar 2.5
